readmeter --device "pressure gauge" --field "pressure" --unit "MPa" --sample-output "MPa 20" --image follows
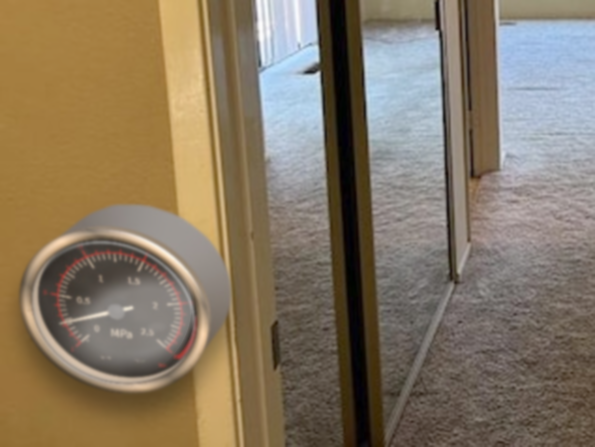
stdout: MPa 0.25
